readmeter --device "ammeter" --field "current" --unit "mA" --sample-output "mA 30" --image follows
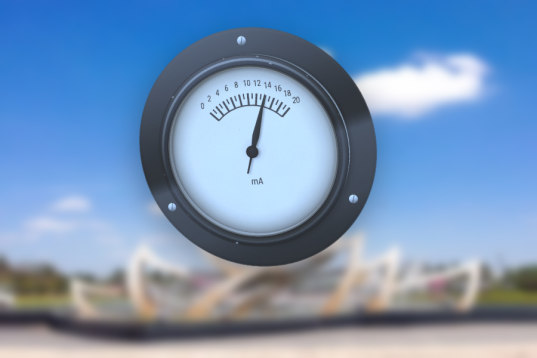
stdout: mA 14
